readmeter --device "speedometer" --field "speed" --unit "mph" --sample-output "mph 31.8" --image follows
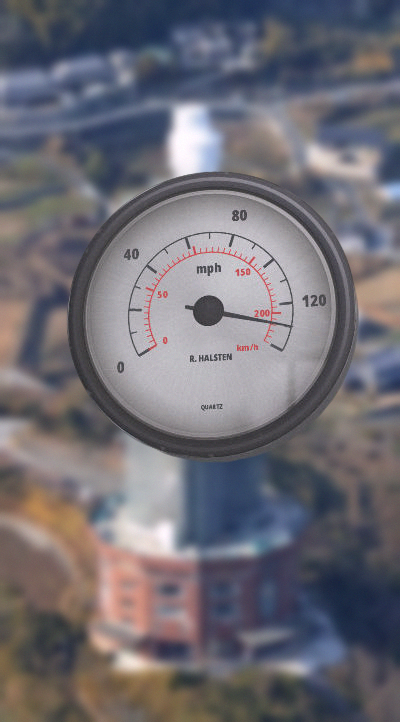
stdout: mph 130
